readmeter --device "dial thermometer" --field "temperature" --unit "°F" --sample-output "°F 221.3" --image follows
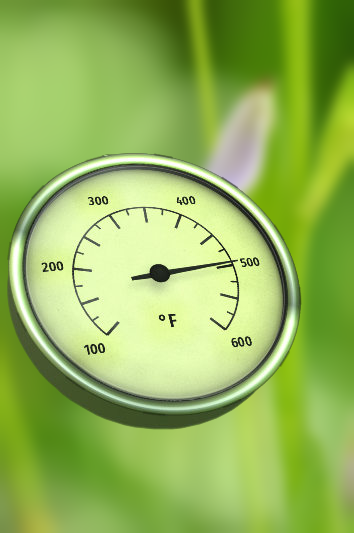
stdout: °F 500
